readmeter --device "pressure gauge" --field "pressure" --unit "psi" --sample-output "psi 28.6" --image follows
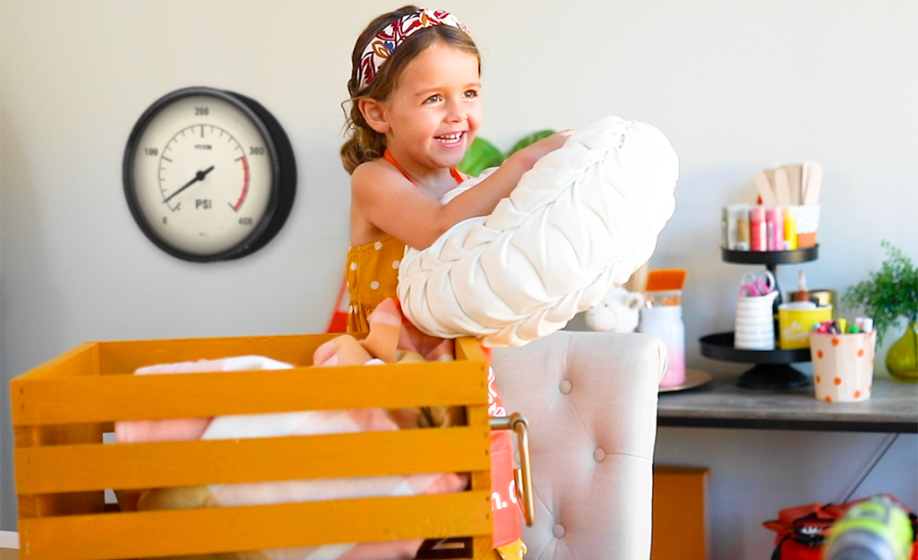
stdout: psi 20
